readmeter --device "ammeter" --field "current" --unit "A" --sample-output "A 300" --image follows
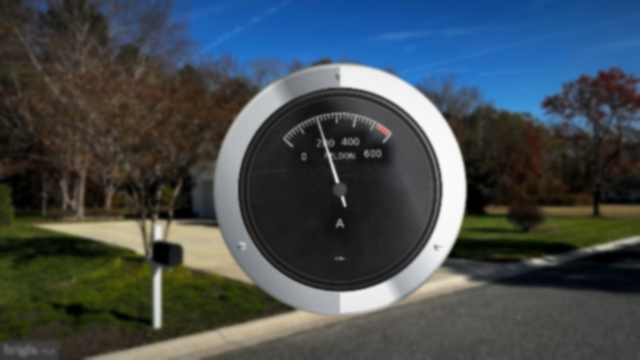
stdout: A 200
